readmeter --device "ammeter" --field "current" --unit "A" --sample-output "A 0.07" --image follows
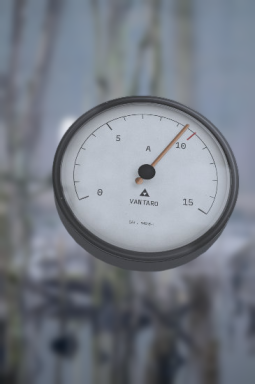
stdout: A 9.5
